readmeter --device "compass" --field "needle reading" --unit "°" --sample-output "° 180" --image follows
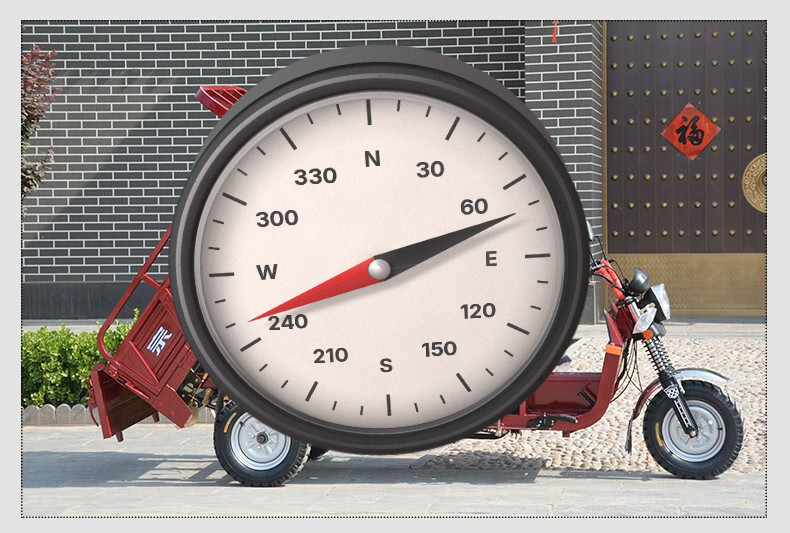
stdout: ° 250
